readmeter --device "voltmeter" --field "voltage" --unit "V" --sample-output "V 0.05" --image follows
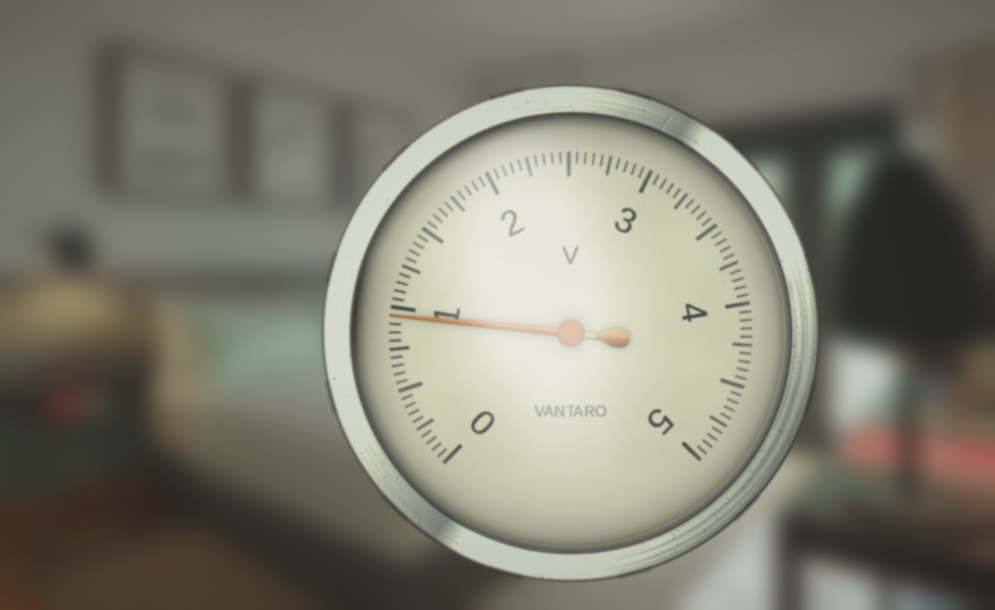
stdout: V 0.95
